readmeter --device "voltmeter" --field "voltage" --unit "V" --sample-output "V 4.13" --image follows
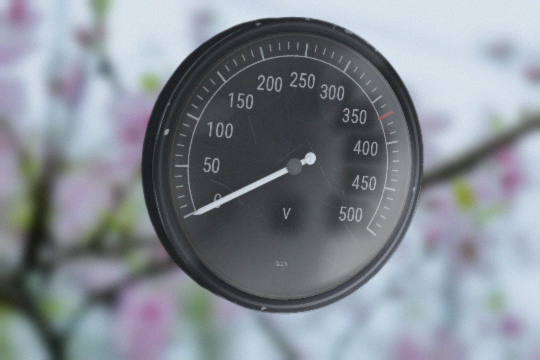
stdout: V 0
